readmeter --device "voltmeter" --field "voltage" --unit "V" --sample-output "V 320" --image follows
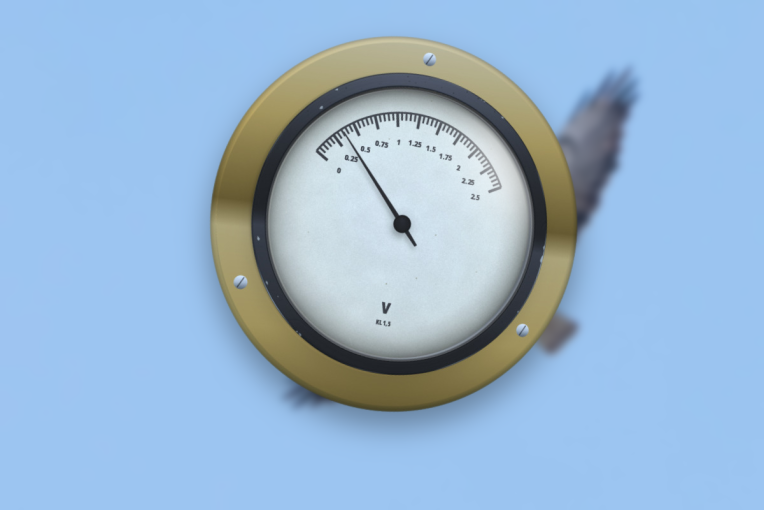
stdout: V 0.35
